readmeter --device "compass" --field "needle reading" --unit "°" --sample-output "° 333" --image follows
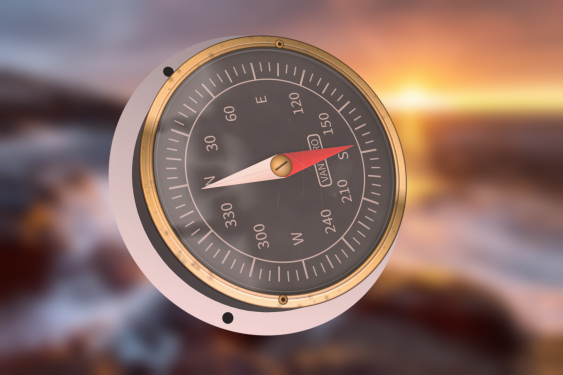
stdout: ° 175
